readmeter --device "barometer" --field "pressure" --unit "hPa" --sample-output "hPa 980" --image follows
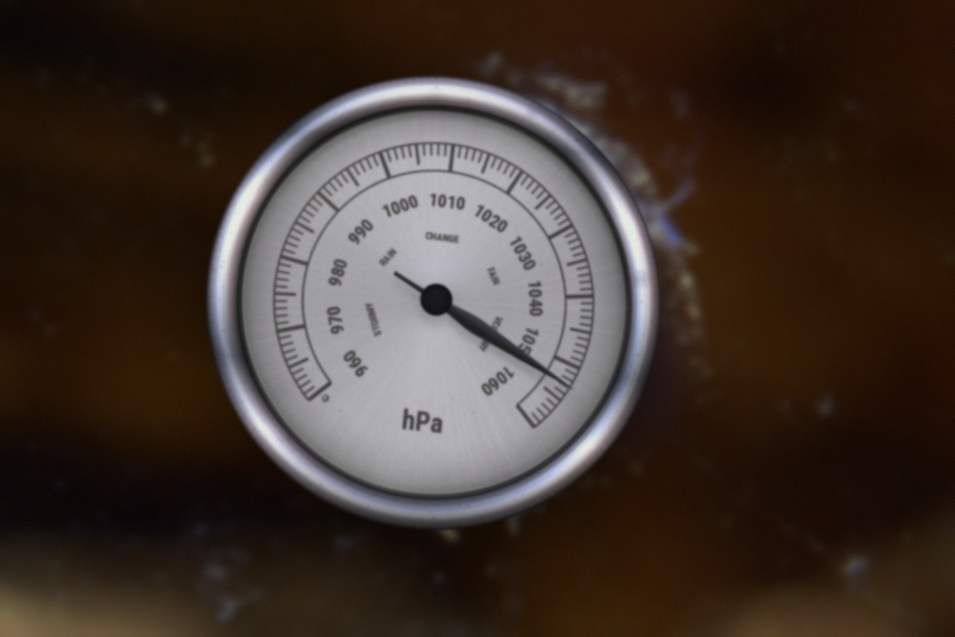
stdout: hPa 1053
